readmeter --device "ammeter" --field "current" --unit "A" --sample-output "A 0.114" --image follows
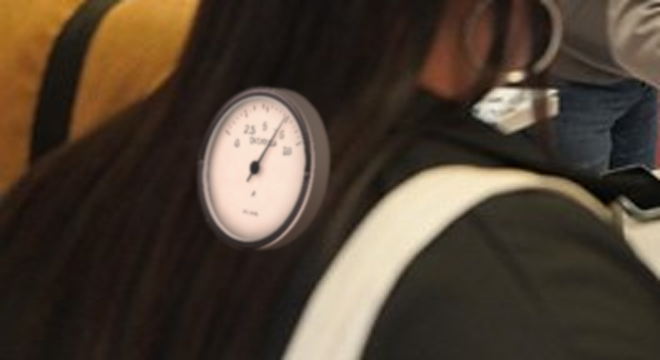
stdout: A 7.5
